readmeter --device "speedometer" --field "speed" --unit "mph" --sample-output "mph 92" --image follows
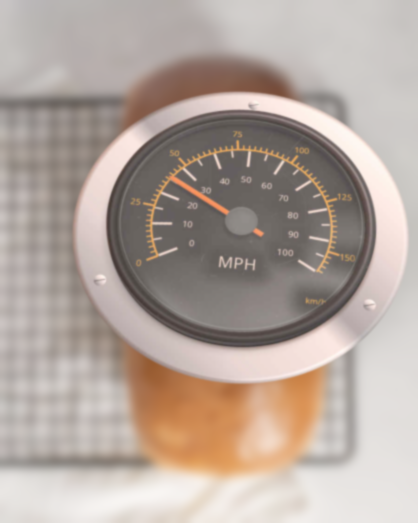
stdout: mph 25
